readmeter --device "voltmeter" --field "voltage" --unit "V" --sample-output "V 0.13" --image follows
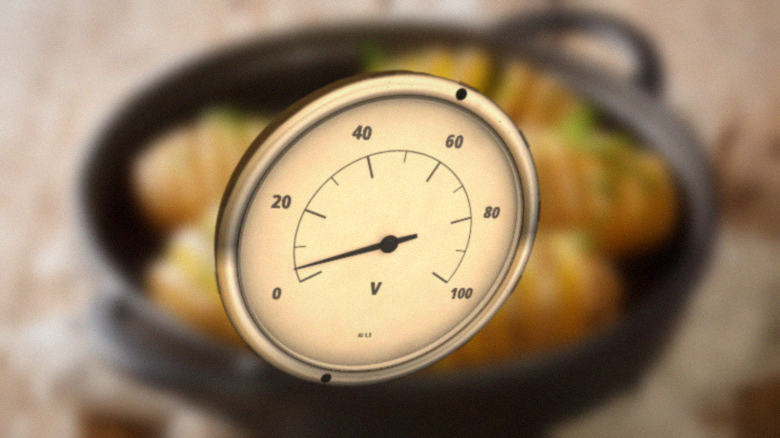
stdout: V 5
